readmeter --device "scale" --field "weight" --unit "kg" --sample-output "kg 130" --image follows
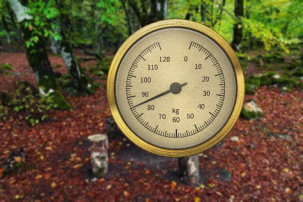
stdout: kg 85
